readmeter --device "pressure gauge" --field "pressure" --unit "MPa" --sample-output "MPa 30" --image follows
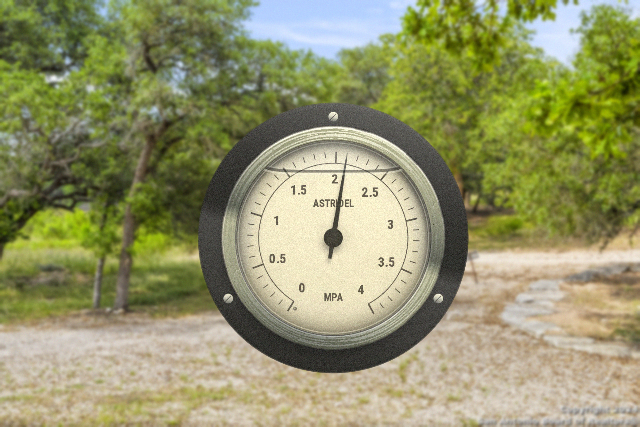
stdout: MPa 2.1
